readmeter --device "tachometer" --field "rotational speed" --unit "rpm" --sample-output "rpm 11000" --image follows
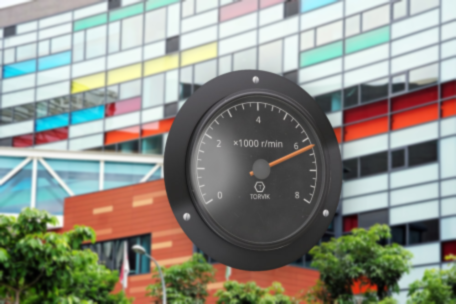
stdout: rpm 6250
